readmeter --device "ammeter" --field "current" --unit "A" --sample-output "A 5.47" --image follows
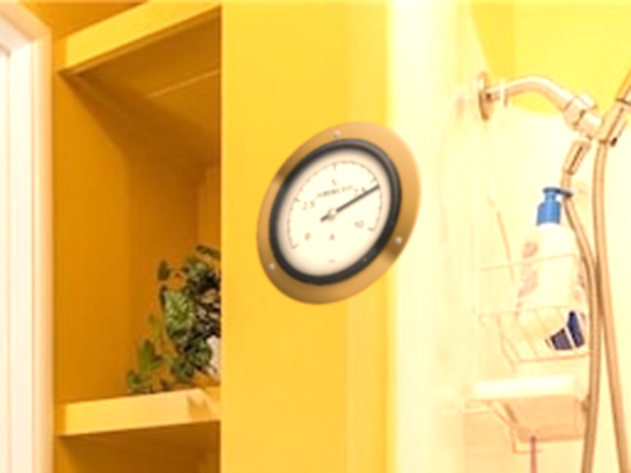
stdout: A 8
